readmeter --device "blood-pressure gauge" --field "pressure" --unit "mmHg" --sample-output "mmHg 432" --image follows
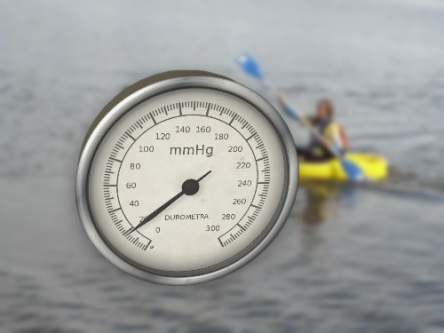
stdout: mmHg 20
